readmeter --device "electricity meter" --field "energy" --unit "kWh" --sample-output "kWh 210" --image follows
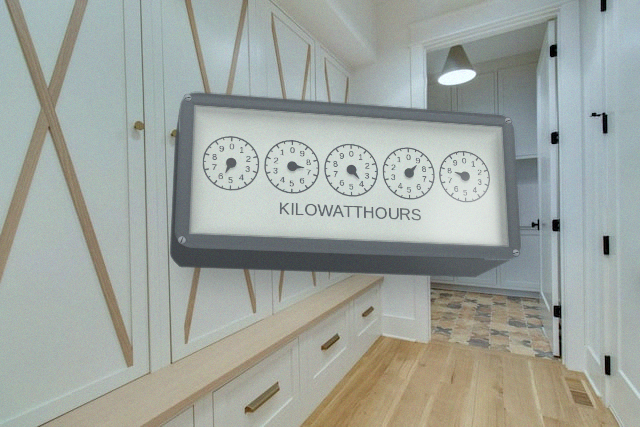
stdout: kWh 57388
